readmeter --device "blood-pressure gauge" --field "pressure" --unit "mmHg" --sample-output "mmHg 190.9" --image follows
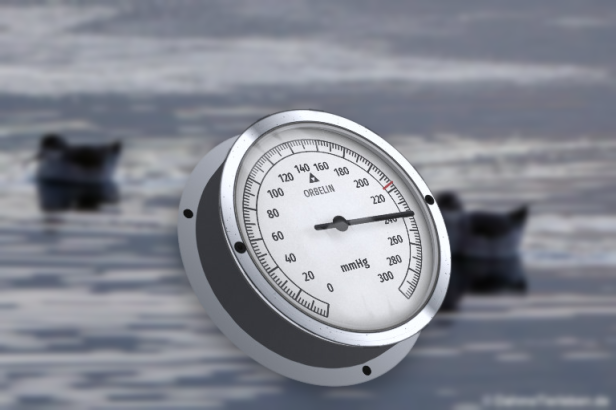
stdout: mmHg 240
